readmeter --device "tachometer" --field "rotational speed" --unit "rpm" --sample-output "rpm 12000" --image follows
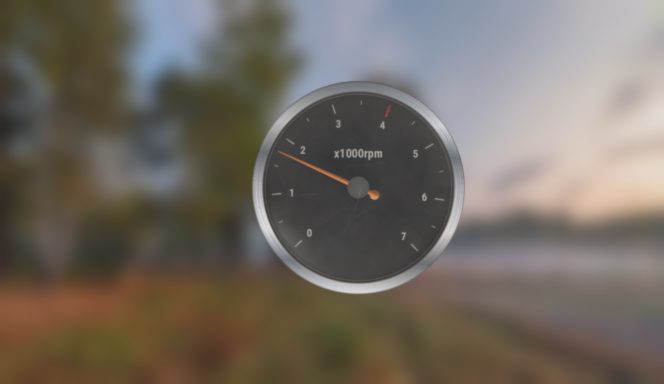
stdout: rpm 1750
